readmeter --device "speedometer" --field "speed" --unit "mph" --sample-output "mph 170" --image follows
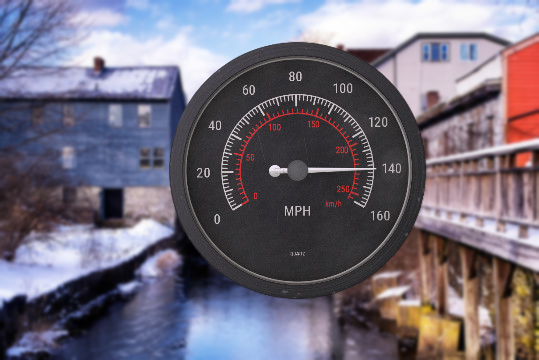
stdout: mph 140
